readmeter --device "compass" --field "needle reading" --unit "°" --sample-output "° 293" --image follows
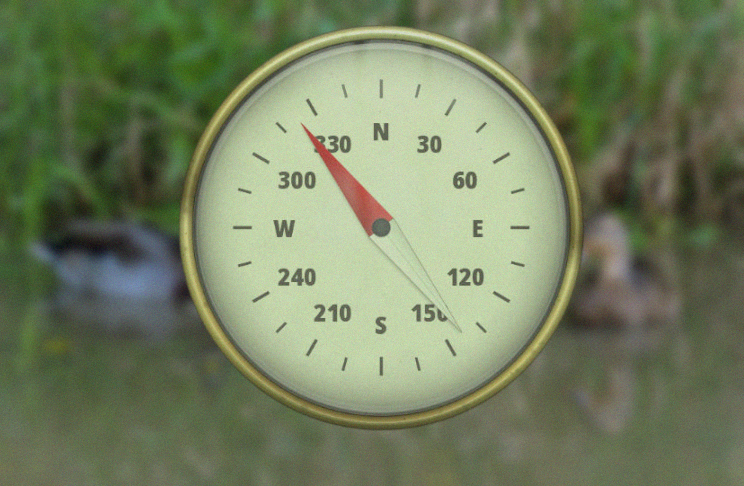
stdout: ° 322.5
